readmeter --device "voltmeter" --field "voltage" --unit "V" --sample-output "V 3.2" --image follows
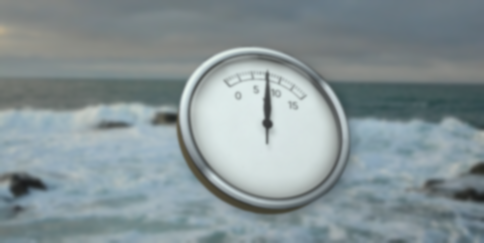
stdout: V 7.5
